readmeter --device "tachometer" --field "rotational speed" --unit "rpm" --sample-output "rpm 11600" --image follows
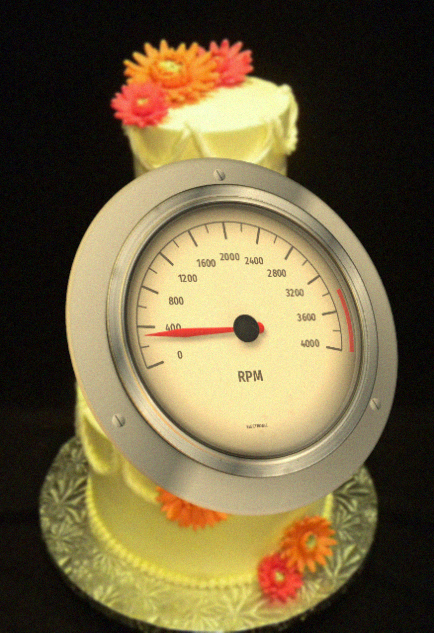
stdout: rpm 300
